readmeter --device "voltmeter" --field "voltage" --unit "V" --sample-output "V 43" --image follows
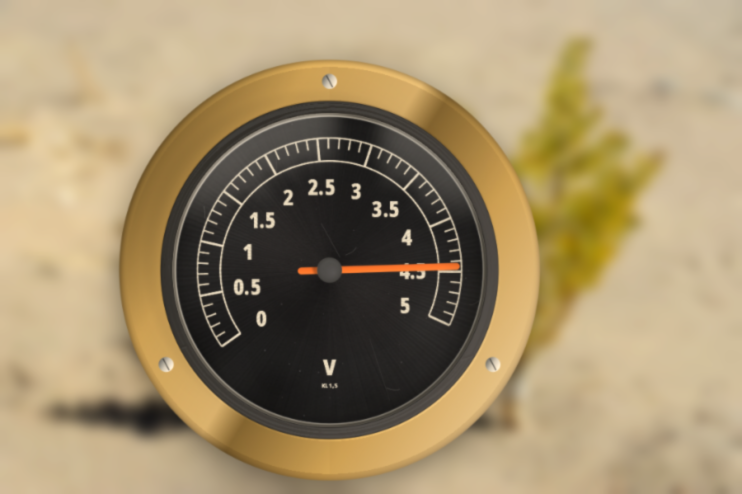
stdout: V 4.45
